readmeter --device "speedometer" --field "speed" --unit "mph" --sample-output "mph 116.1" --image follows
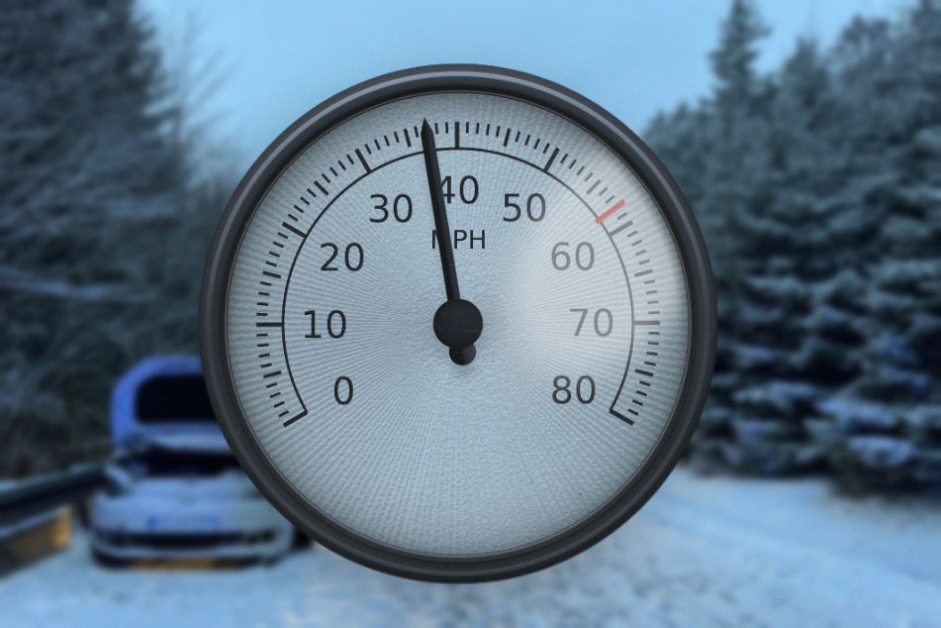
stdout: mph 37
